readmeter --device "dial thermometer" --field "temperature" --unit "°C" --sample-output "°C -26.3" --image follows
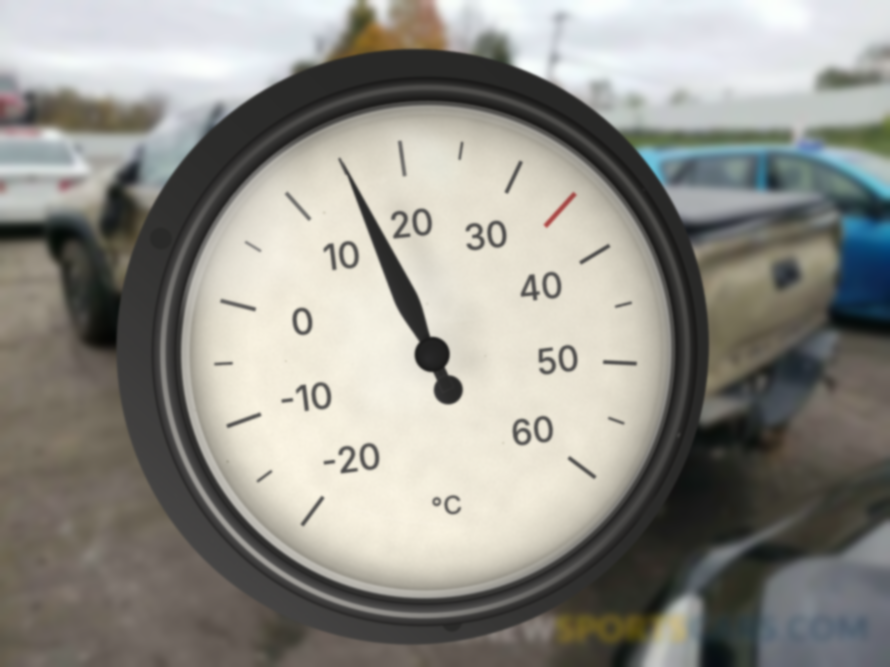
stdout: °C 15
